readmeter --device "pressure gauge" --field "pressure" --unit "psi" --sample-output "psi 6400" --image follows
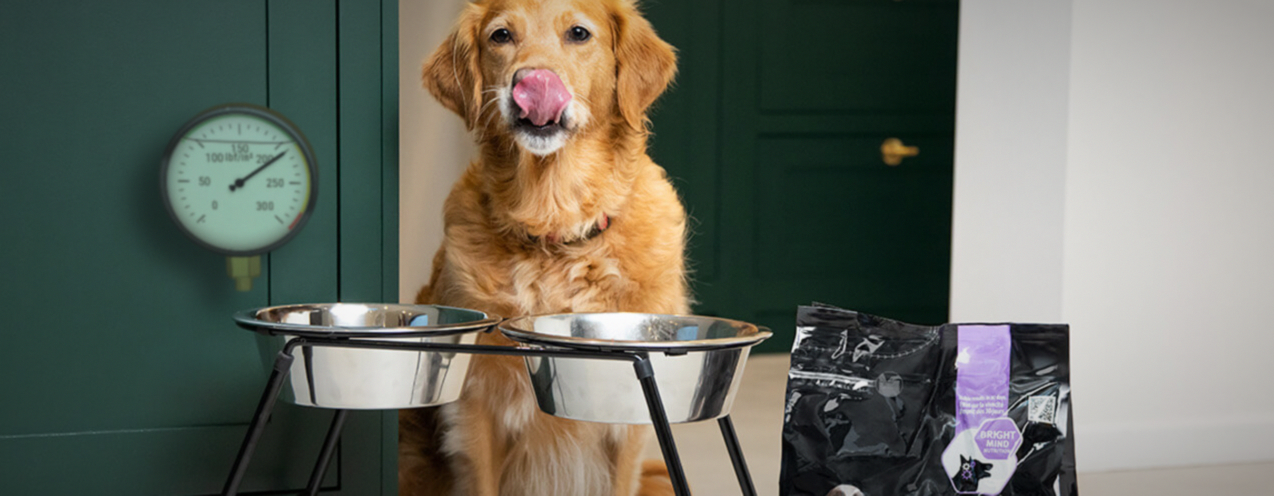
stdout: psi 210
